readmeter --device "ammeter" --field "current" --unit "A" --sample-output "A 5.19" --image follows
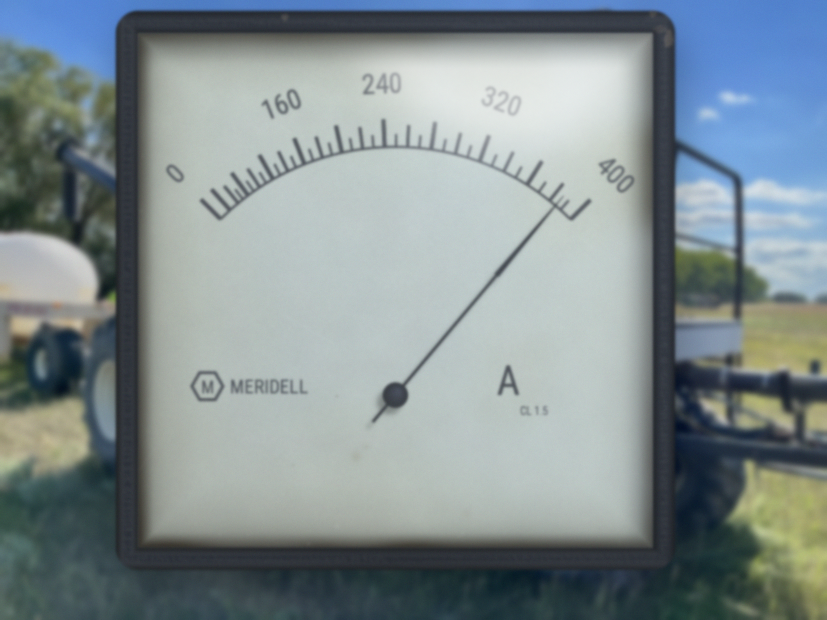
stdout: A 385
